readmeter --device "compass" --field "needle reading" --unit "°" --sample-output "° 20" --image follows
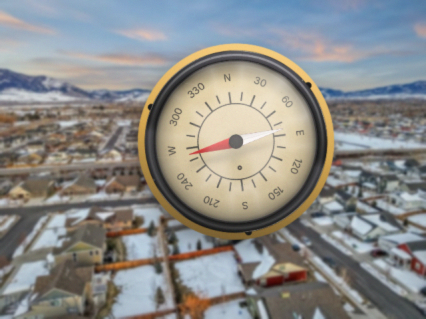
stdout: ° 262.5
